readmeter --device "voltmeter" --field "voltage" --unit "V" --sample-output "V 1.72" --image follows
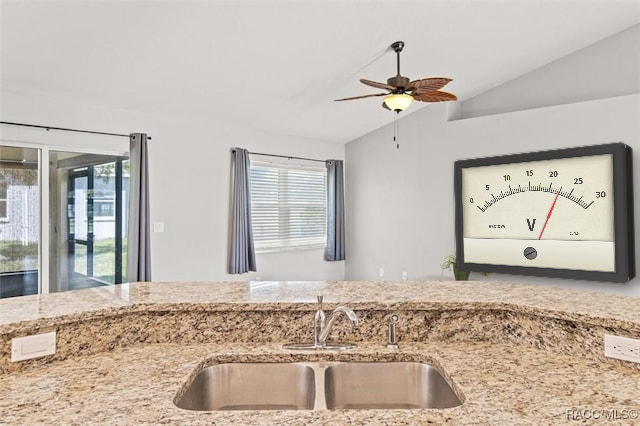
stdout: V 22.5
